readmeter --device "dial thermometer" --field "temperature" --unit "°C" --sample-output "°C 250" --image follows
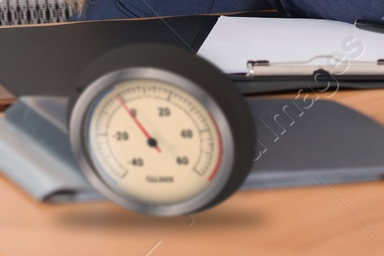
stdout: °C 0
